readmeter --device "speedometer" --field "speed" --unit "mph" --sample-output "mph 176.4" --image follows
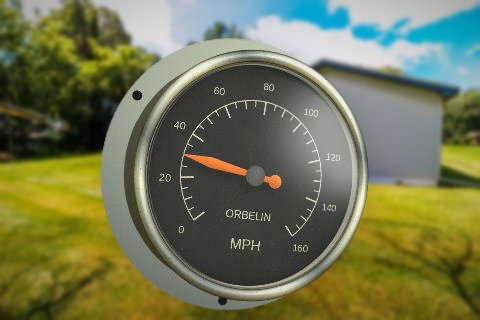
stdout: mph 30
